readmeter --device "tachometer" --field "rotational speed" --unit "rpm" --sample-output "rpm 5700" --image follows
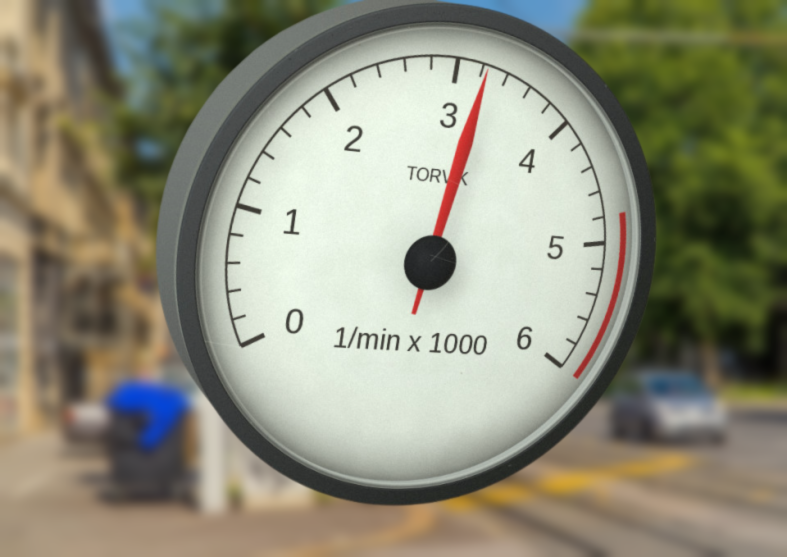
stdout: rpm 3200
